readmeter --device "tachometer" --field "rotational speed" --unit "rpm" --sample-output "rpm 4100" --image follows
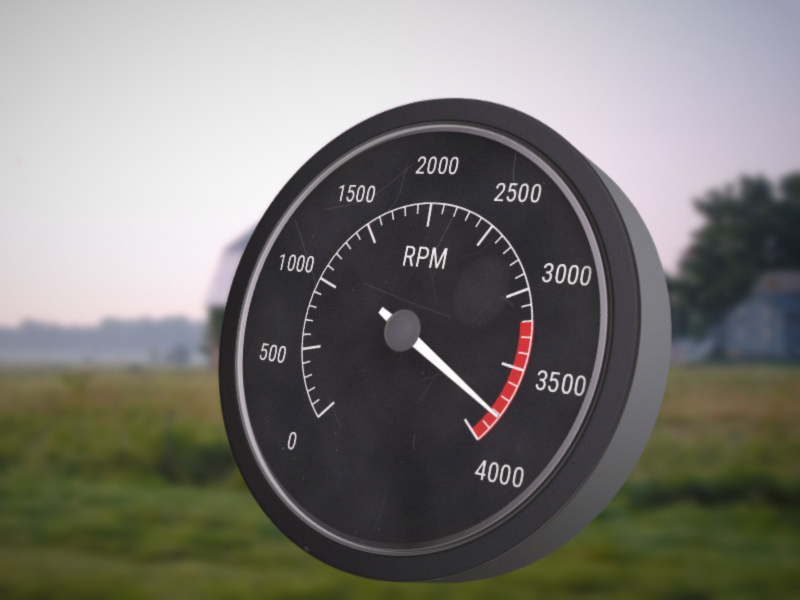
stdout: rpm 3800
